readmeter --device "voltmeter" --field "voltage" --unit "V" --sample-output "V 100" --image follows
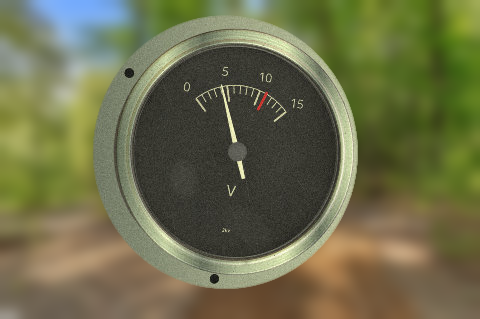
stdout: V 4
